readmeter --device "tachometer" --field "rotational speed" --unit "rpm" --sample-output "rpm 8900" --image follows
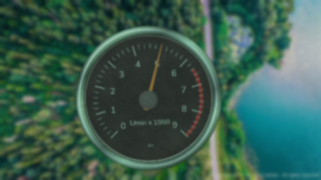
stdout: rpm 5000
